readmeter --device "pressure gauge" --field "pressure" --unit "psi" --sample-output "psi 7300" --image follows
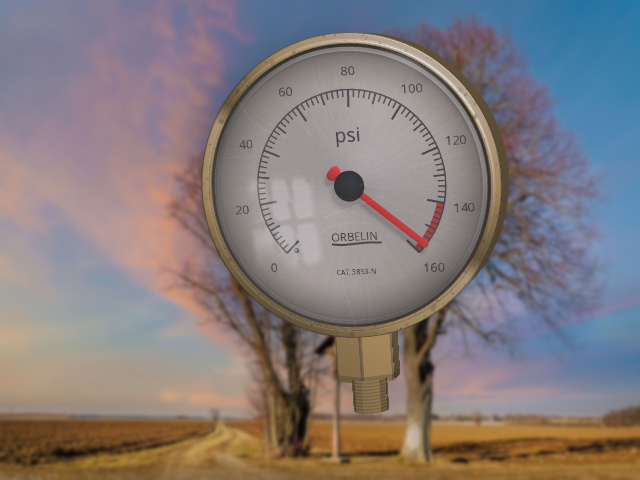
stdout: psi 156
